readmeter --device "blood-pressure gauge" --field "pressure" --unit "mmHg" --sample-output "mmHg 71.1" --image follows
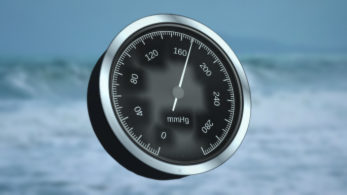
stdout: mmHg 170
